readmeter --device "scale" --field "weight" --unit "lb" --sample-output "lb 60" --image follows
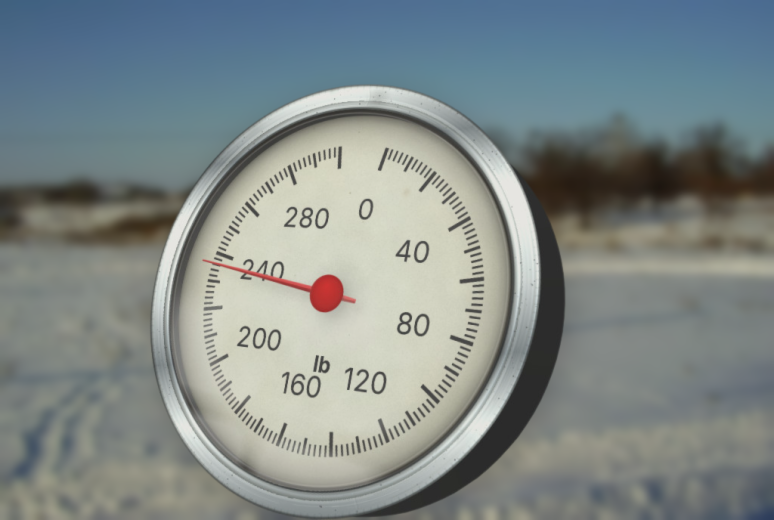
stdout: lb 236
